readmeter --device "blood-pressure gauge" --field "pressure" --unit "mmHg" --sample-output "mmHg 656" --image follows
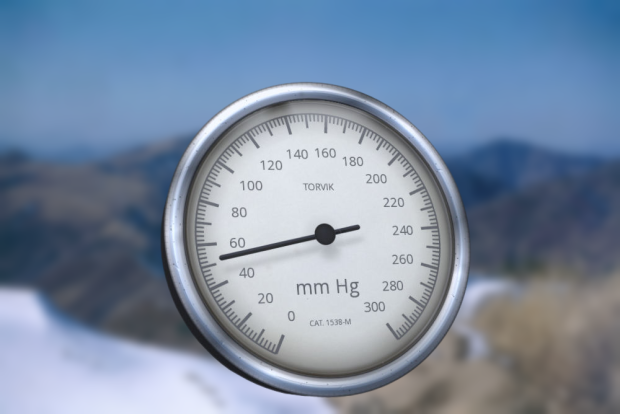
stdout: mmHg 52
